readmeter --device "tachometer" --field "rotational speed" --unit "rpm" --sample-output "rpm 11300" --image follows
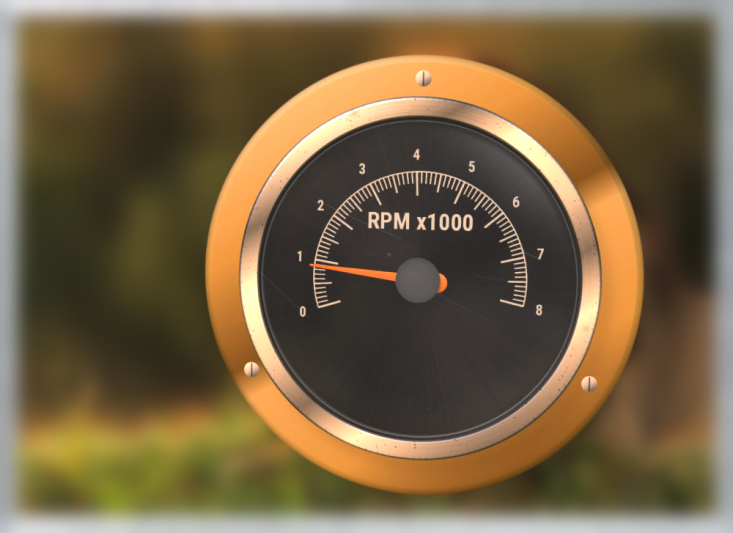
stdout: rpm 900
